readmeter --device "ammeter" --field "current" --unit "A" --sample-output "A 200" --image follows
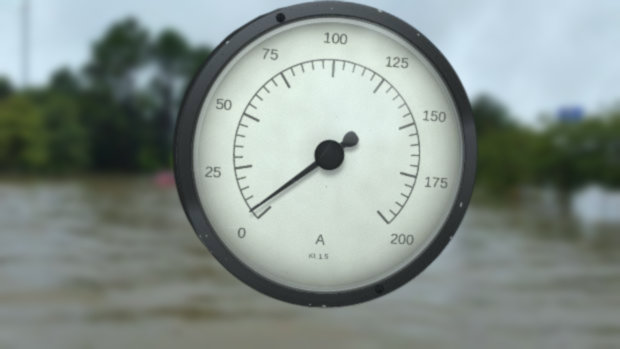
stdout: A 5
